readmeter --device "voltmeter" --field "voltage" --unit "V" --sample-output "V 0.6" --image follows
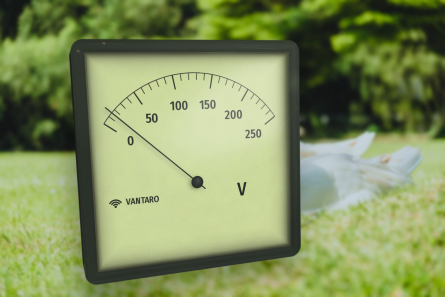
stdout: V 15
